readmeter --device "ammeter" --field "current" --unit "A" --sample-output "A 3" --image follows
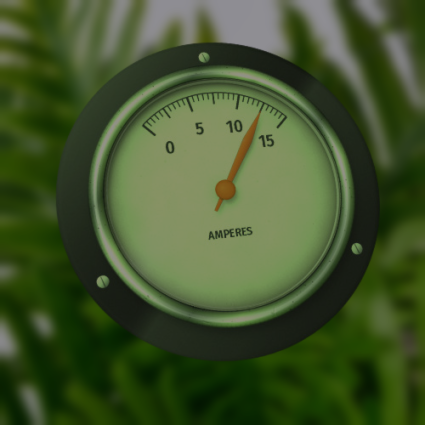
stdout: A 12.5
